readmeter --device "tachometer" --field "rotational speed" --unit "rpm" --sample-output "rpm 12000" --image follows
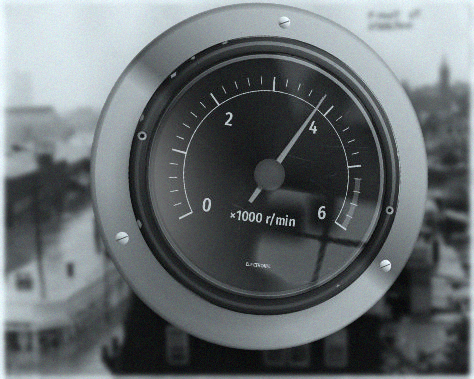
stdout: rpm 3800
